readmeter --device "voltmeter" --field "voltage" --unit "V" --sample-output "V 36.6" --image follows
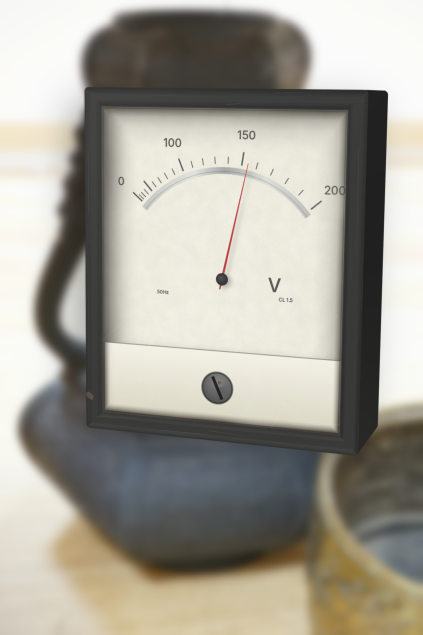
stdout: V 155
